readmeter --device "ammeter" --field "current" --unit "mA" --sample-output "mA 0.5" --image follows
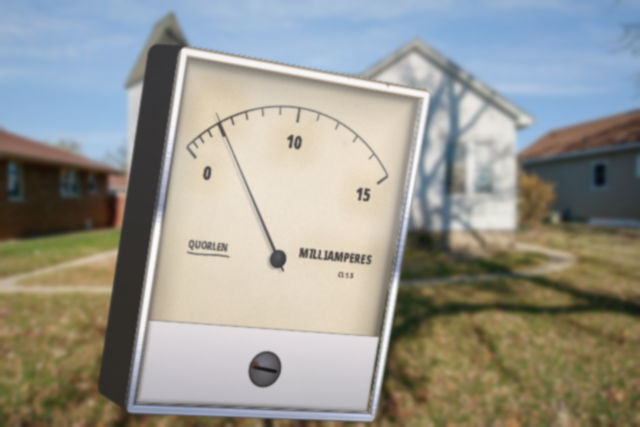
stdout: mA 5
